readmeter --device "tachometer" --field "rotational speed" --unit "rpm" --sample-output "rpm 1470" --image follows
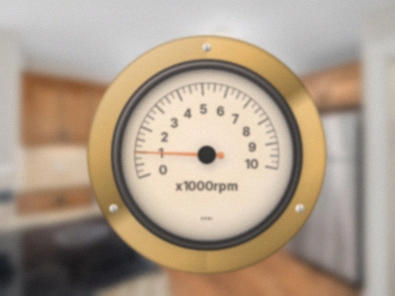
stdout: rpm 1000
